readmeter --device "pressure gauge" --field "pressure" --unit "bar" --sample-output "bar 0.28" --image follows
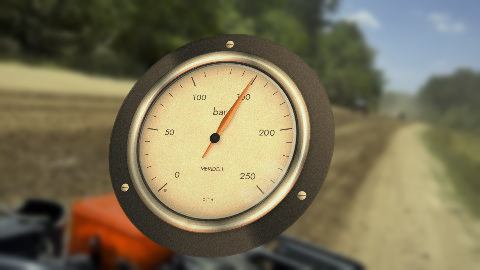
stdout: bar 150
